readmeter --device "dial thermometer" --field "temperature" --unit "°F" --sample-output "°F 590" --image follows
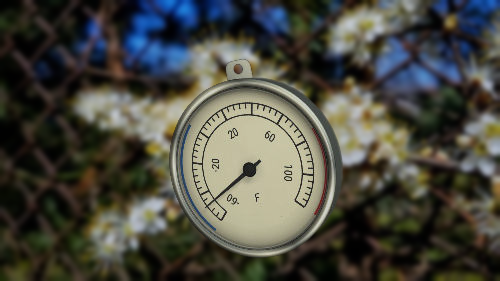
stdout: °F -48
